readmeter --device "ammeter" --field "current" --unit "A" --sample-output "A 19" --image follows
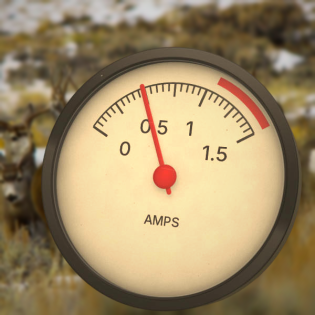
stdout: A 0.5
